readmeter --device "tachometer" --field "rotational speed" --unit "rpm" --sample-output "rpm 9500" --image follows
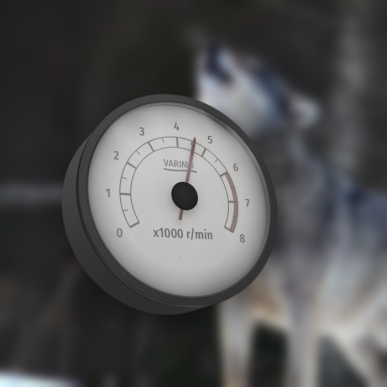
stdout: rpm 4500
